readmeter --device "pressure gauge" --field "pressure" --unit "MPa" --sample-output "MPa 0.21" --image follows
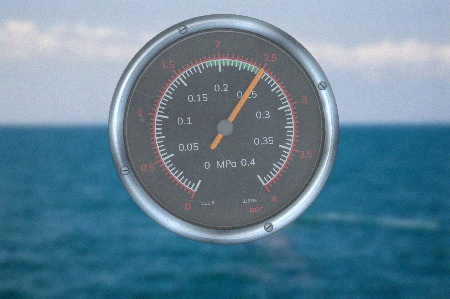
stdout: MPa 0.25
